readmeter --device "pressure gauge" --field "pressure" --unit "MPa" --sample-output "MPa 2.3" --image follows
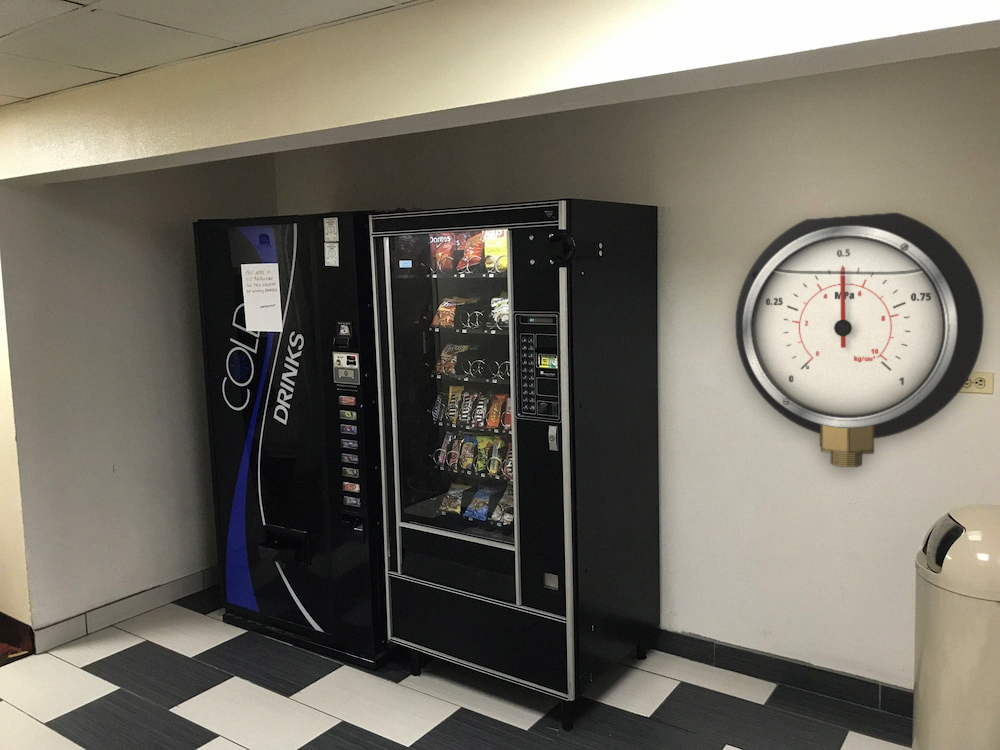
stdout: MPa 0.5
